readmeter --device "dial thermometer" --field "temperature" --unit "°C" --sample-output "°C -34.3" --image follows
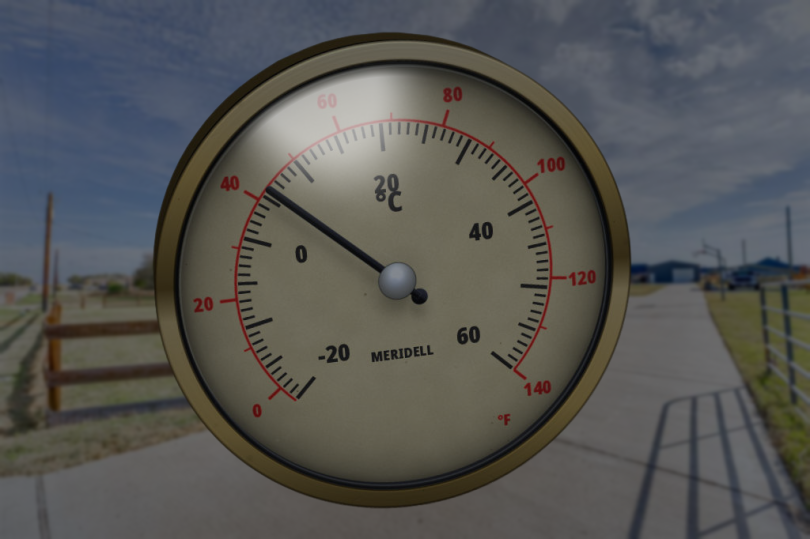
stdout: °C 6
